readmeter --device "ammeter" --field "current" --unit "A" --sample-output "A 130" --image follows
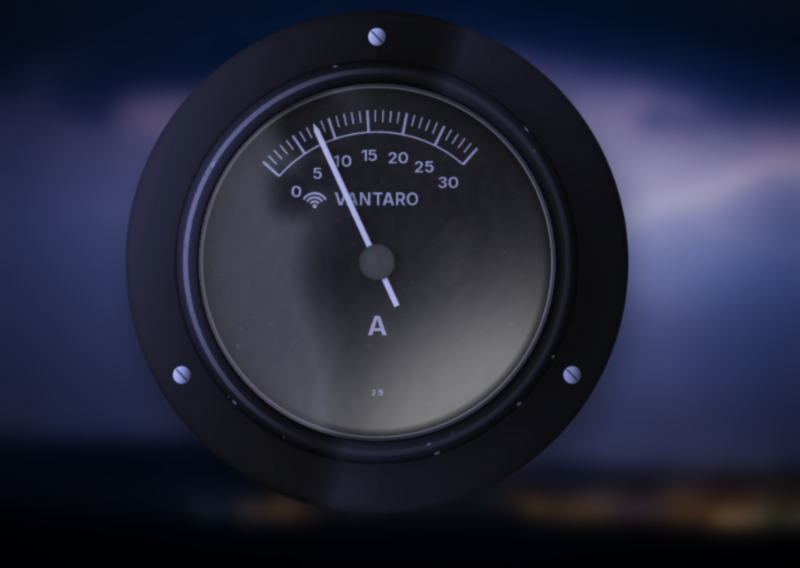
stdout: A 8
